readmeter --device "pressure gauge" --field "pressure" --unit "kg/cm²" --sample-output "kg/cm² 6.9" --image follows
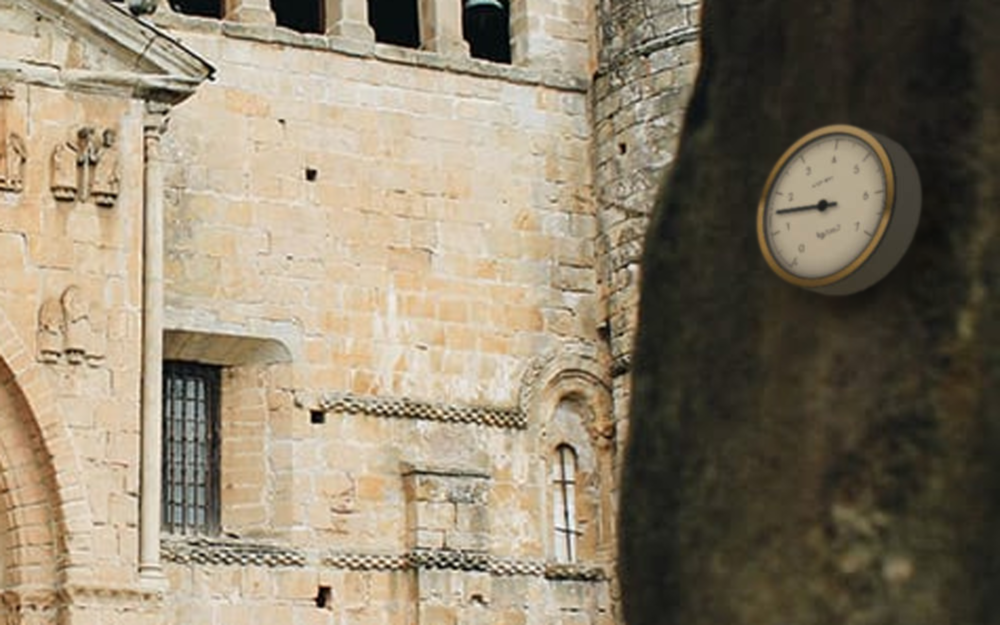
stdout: kg/cm² 1.5
